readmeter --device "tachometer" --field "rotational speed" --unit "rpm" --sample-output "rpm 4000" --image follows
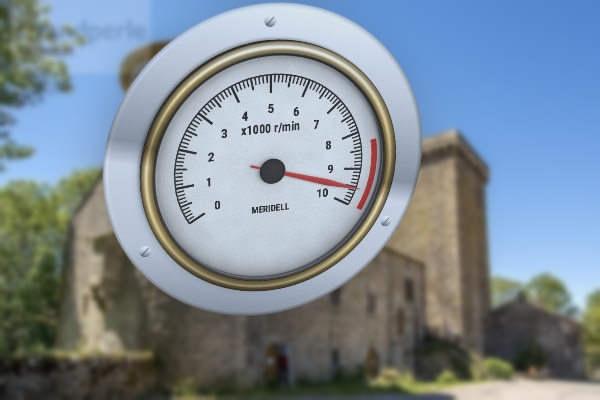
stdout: rpm 9500
